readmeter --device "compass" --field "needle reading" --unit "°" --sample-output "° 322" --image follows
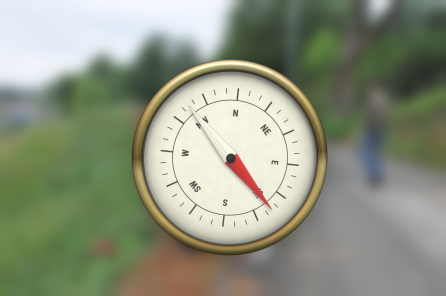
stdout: ° 135
